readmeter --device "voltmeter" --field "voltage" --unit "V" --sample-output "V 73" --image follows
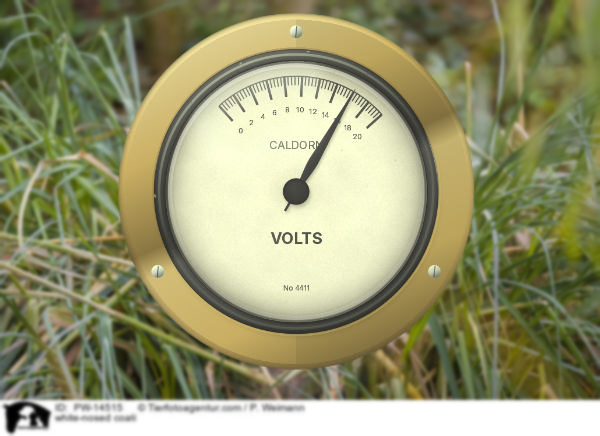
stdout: V 16
